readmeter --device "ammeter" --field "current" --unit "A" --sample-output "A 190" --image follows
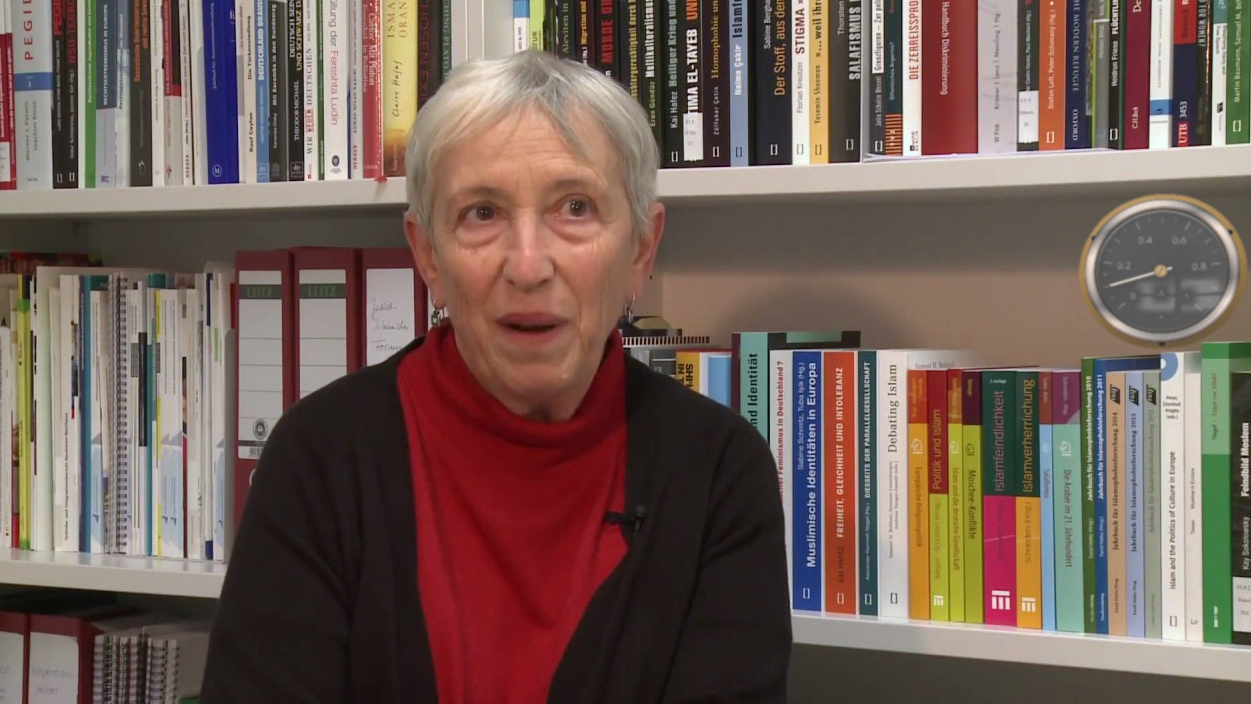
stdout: A 0.1
